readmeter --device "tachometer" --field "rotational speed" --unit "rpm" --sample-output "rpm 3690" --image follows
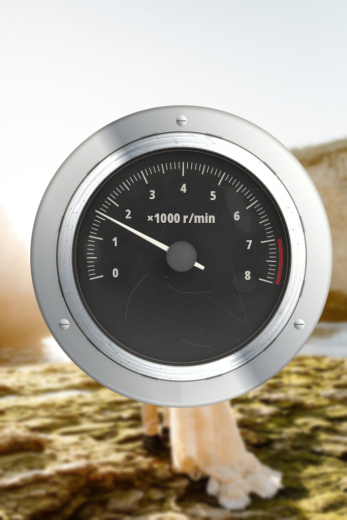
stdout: rpm 1600
